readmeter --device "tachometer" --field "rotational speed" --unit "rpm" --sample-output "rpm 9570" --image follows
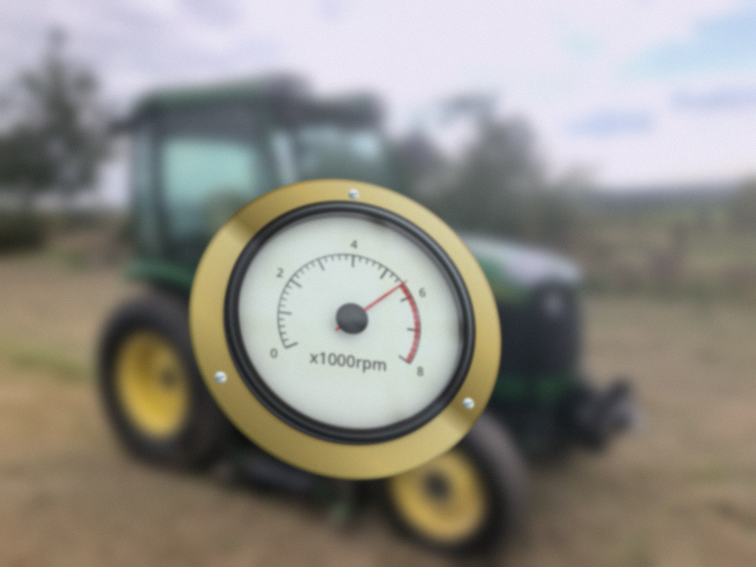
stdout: rpm 5600
